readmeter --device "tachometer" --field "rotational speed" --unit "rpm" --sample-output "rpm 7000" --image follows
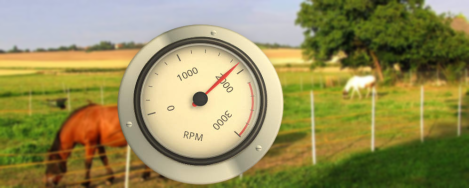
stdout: rpm 1900
